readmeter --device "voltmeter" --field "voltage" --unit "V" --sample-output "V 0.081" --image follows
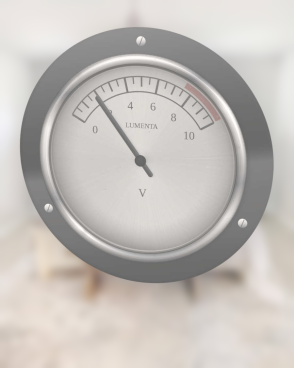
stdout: V 2
